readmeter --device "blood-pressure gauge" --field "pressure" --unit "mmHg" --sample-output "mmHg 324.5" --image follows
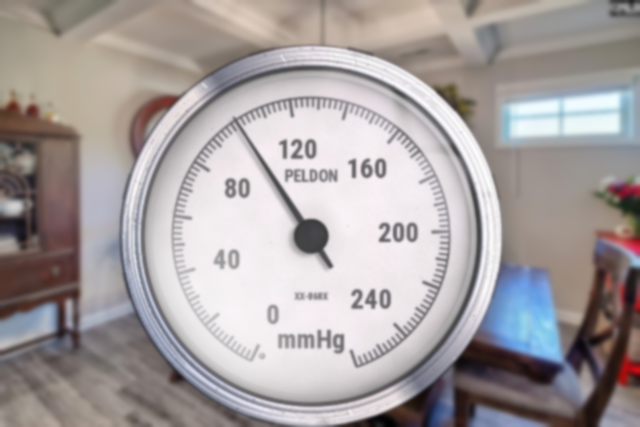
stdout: mmHg 100
